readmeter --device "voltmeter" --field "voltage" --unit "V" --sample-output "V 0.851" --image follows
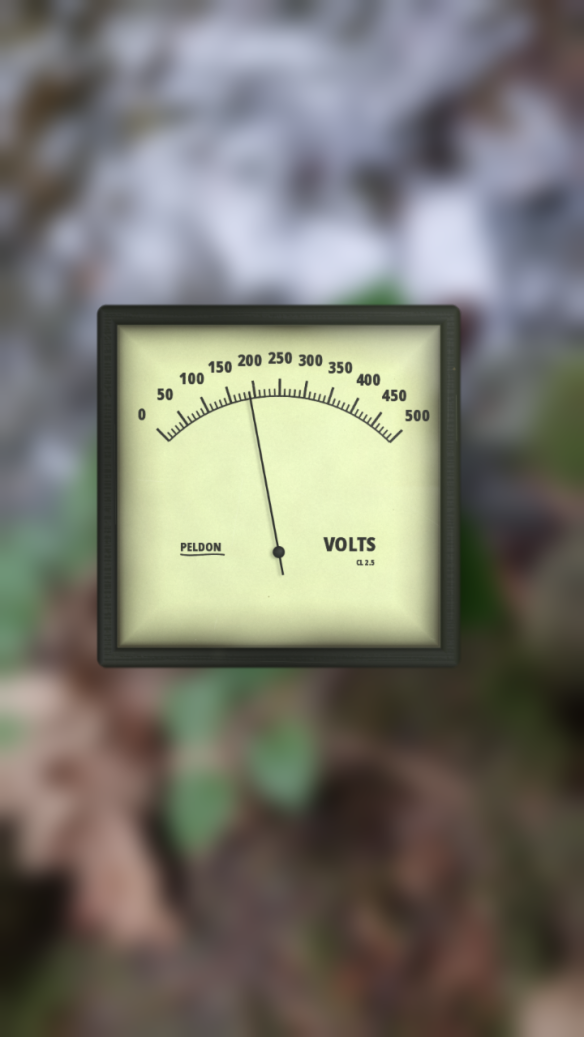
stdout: V 190
